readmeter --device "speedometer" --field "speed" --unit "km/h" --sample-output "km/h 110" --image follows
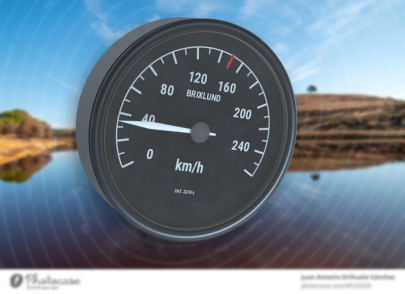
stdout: km/h 35
